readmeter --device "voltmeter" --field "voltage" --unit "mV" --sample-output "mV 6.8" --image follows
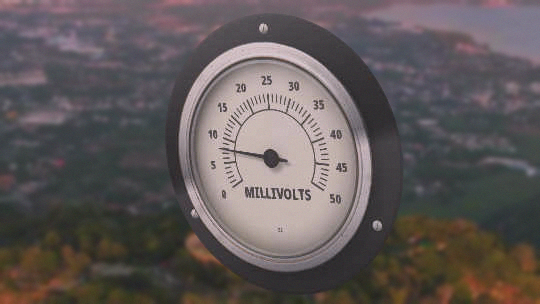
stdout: mV 8
